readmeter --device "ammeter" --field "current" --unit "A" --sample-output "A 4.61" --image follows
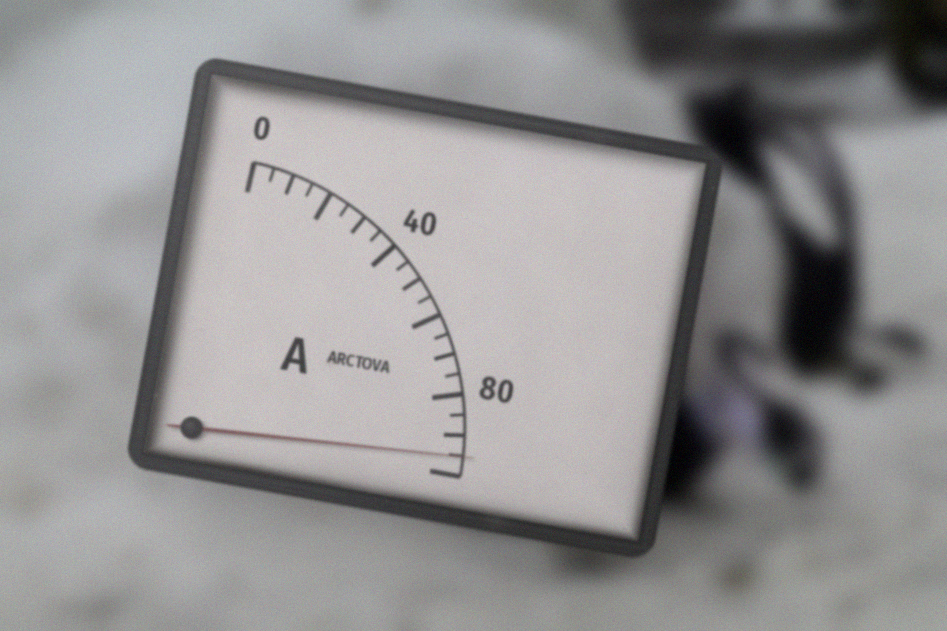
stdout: A 95
